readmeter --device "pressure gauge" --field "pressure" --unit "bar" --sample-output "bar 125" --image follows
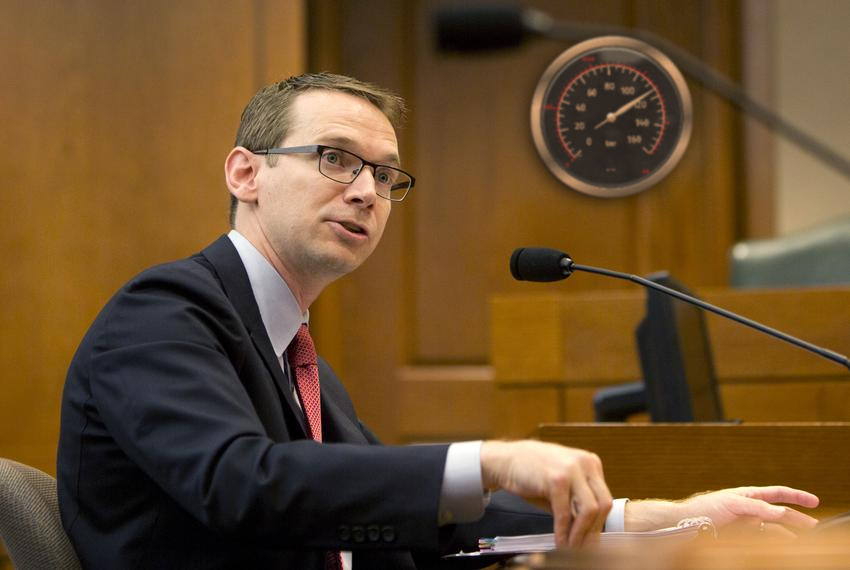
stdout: bar 115
